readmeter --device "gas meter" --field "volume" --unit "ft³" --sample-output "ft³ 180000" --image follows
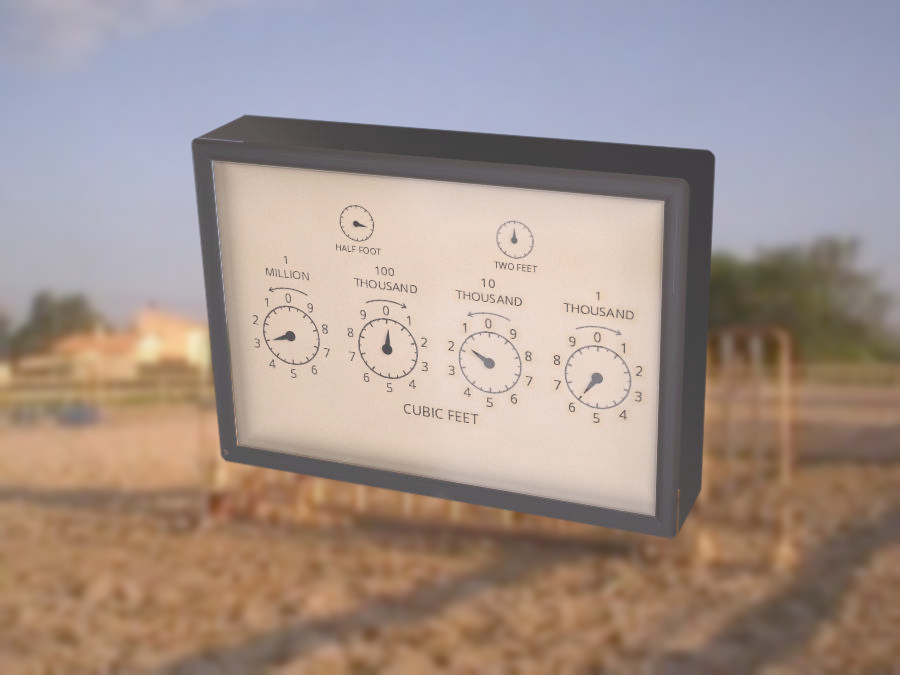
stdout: ft³ 301600
